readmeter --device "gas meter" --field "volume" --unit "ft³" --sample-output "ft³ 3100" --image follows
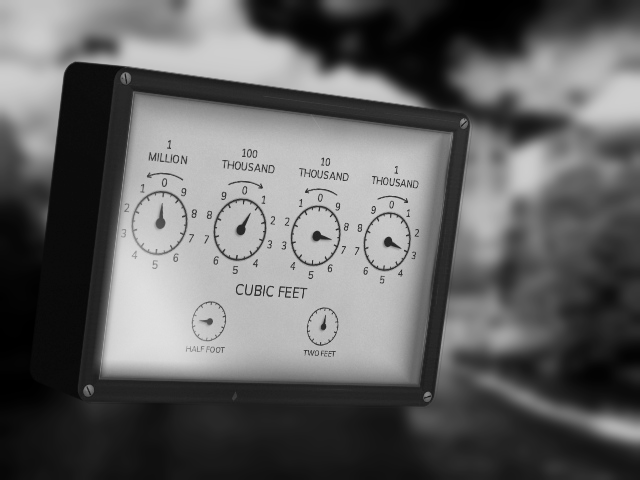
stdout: ft³ 7300
